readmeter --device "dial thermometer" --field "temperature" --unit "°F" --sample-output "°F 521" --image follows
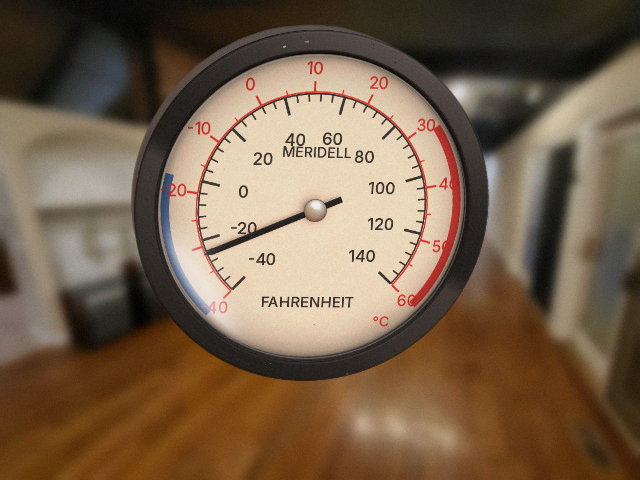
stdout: °F -24
